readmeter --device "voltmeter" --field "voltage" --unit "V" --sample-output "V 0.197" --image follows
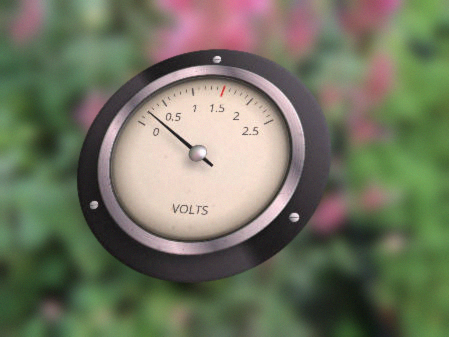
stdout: V 0.2
